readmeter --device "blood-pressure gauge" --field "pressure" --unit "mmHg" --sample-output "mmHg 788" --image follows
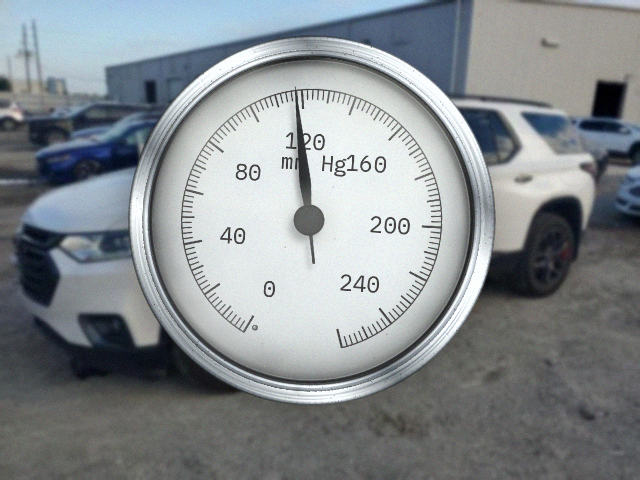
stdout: mmHg 118
